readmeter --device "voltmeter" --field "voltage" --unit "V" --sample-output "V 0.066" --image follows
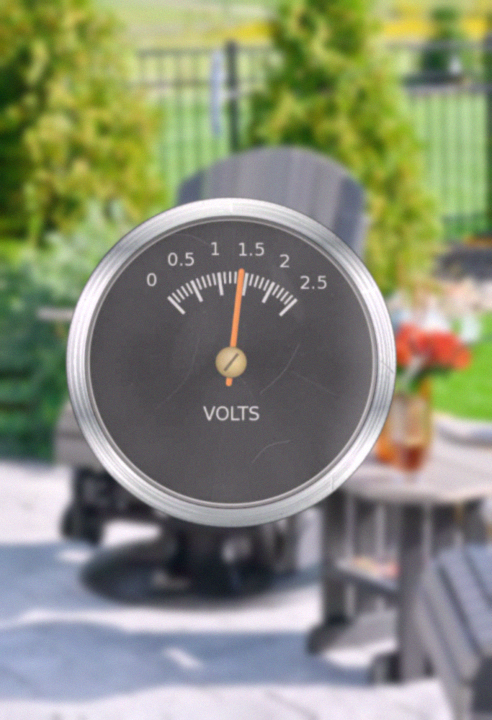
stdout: V 1.4
